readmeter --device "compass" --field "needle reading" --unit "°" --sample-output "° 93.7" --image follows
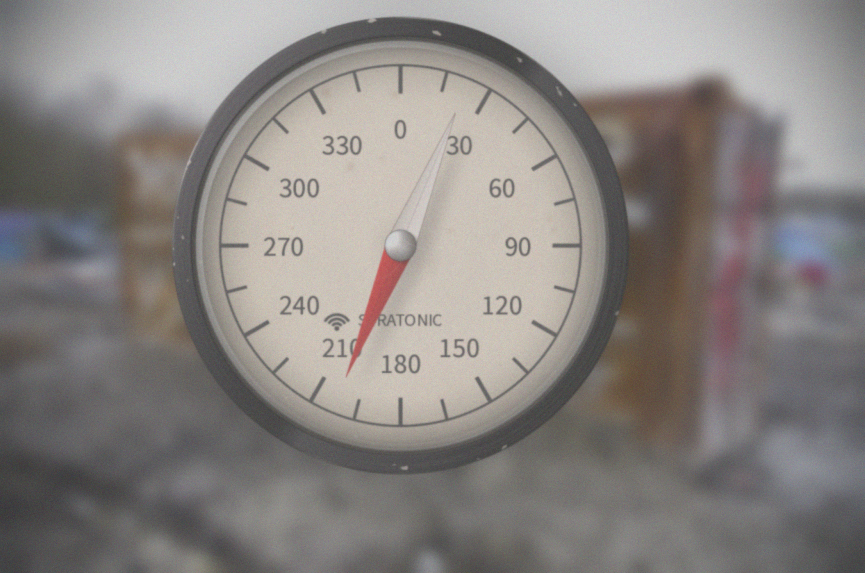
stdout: ° 202.5
